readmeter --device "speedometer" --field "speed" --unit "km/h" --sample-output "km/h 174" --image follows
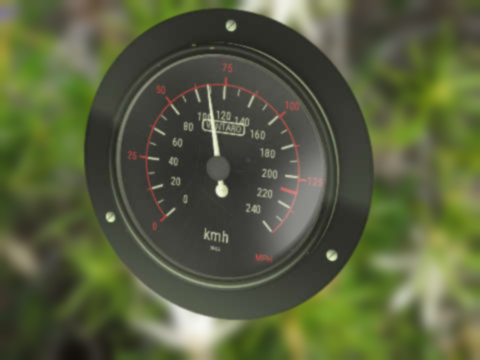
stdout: km/h 110
